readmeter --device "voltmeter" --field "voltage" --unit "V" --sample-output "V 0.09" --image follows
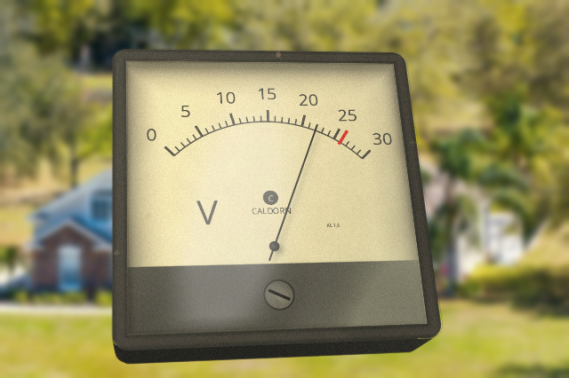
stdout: V 22
